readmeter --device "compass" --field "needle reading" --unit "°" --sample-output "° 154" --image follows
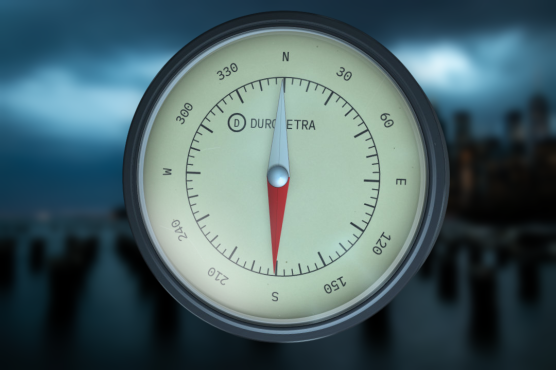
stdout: ° 180
